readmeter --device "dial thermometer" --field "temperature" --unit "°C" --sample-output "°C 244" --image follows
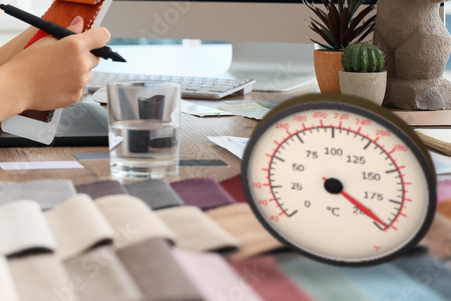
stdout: °C 195
